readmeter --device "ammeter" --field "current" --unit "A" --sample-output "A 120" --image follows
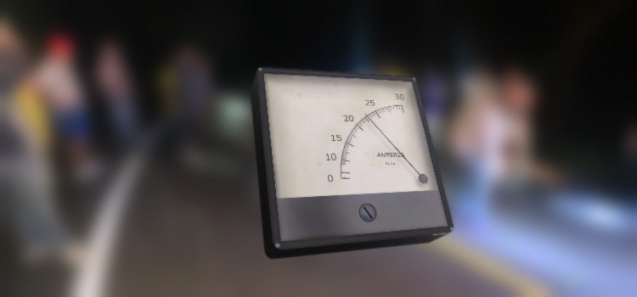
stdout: A 22.5
